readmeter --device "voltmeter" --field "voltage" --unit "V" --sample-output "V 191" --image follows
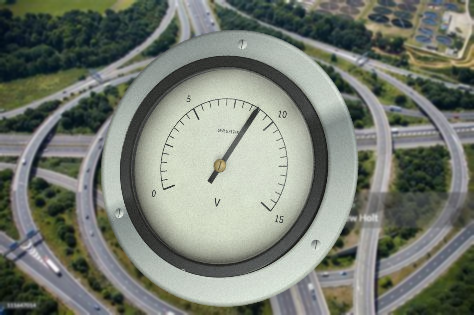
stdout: V 9
